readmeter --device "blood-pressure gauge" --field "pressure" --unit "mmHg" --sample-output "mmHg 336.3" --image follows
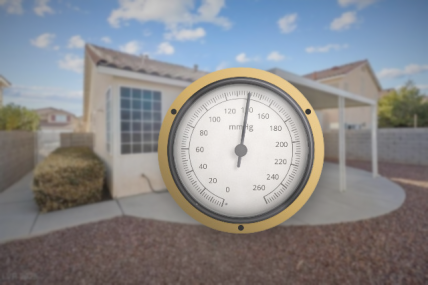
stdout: mmHg 140
